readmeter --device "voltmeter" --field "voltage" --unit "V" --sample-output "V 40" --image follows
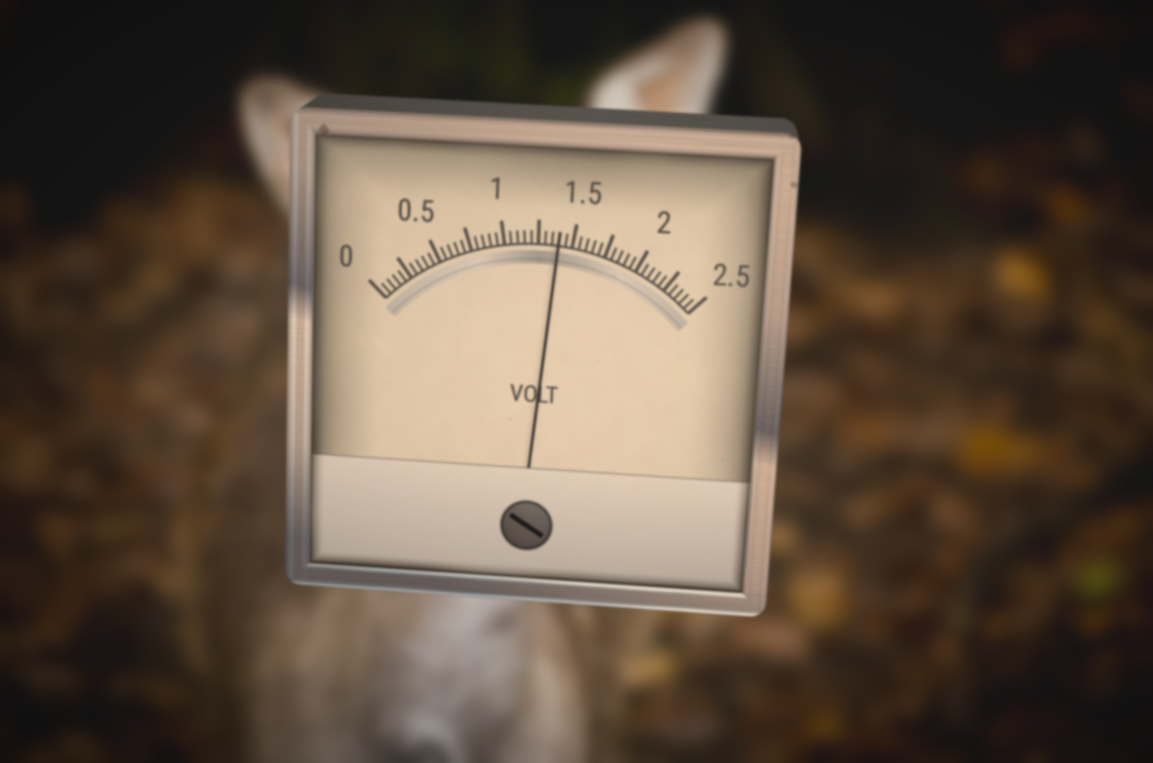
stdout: V 1.4
